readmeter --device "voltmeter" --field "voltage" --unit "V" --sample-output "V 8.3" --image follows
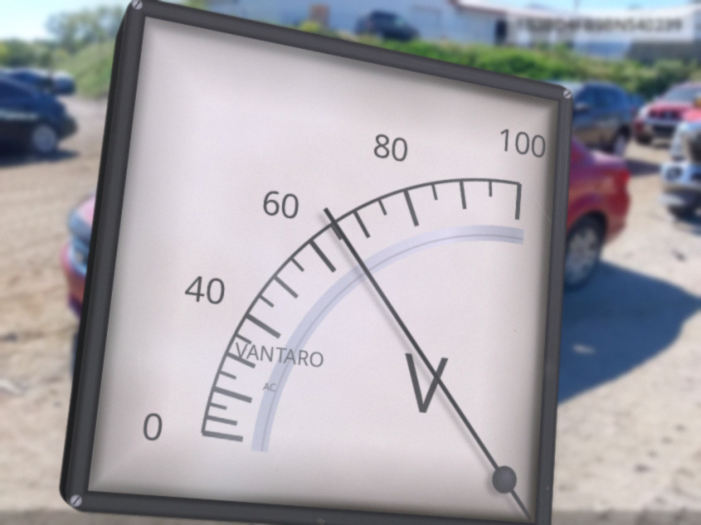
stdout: V 65
